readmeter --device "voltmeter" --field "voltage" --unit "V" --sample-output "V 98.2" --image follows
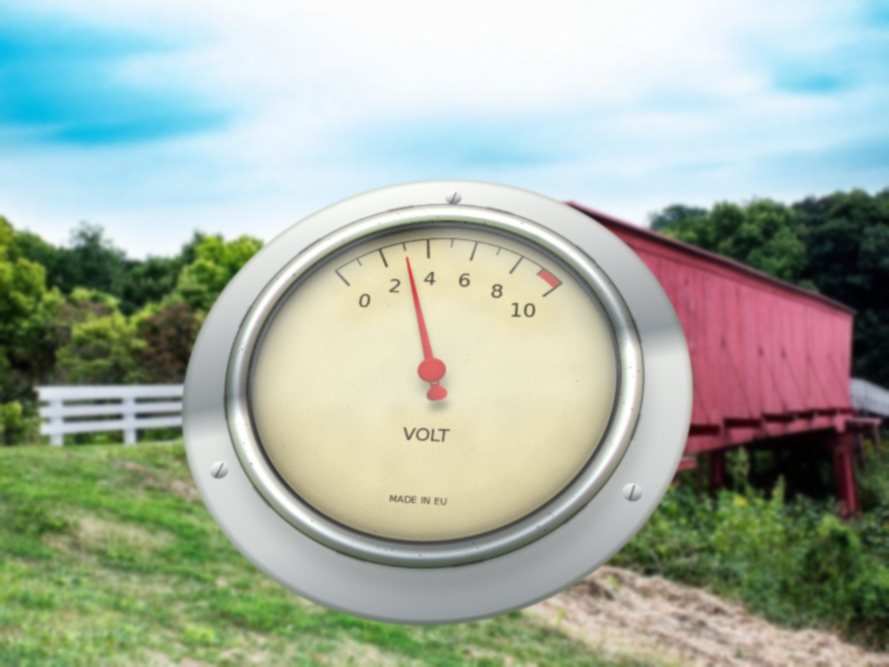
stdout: V 3
